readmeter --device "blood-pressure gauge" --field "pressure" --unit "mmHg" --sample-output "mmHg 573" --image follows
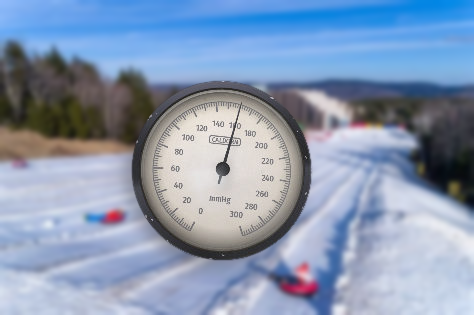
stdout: mmHg 160
